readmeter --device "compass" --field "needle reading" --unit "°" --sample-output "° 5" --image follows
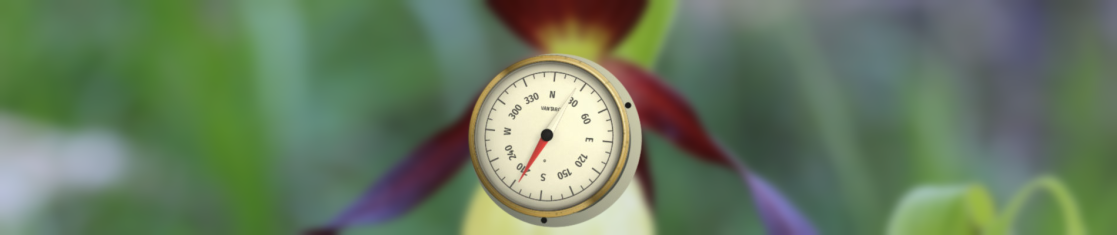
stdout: ° 205
